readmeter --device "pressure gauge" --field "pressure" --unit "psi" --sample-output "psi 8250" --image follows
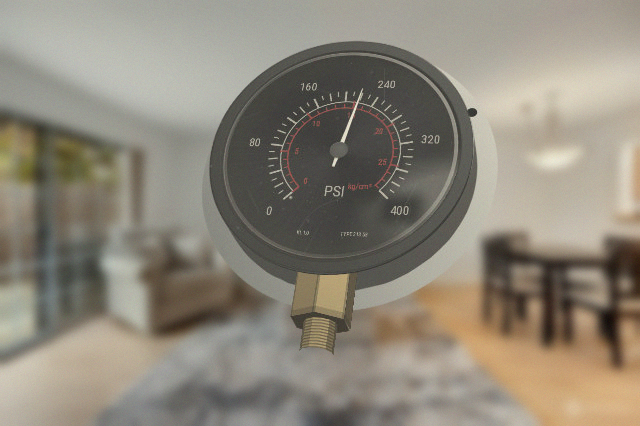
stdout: psi 220
